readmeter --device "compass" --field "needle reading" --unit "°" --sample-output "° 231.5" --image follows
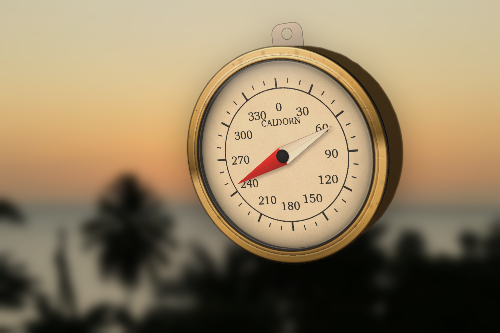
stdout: ° 245
